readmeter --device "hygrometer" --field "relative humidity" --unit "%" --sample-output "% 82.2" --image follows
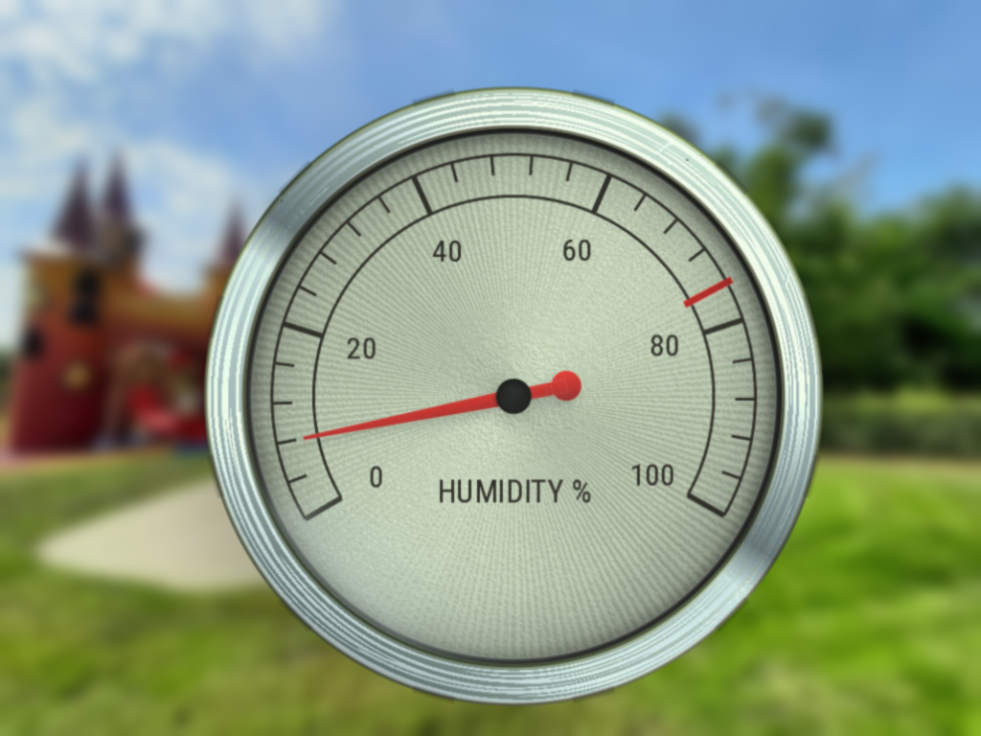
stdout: % 8
